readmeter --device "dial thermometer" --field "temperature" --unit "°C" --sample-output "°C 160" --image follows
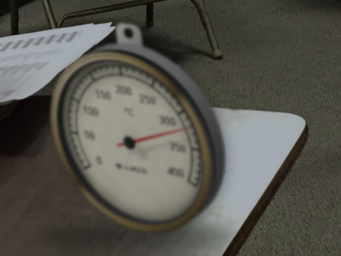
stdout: °C 320
